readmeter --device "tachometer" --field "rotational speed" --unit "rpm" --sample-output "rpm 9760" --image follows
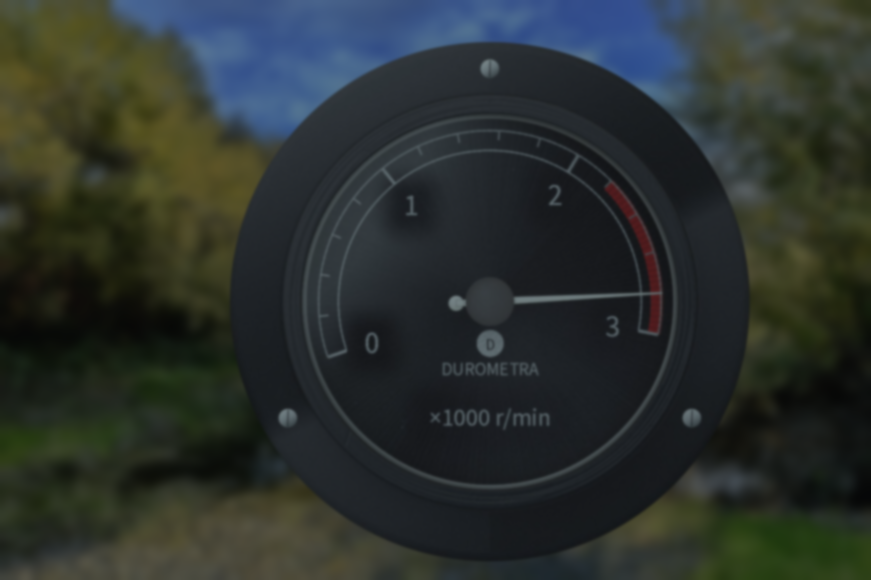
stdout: rpm 2800
